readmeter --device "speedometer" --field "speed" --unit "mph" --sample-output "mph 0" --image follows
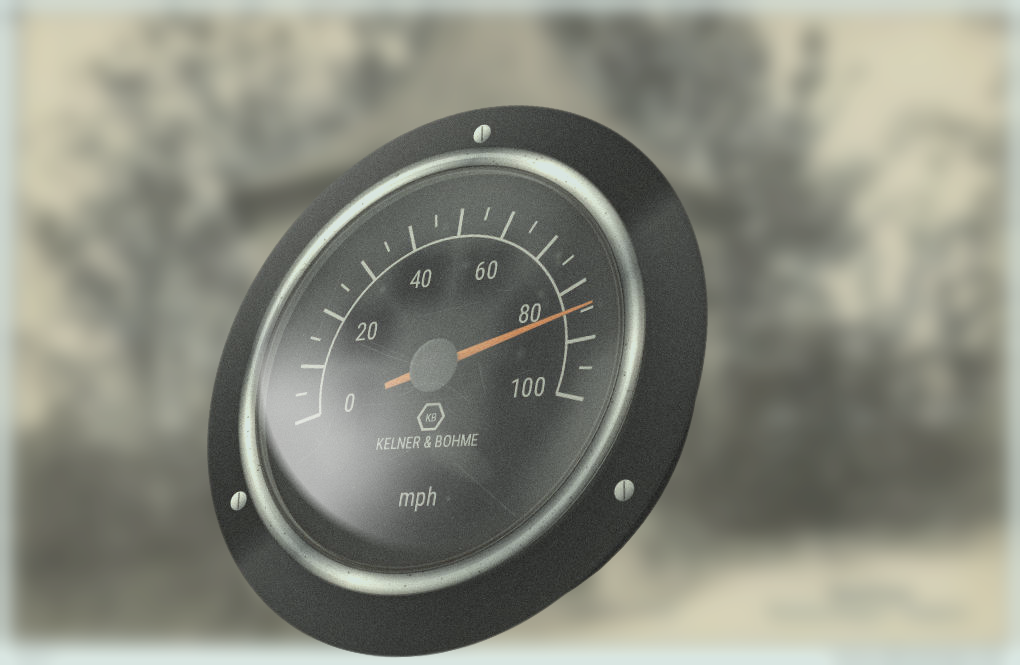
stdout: mph 85
